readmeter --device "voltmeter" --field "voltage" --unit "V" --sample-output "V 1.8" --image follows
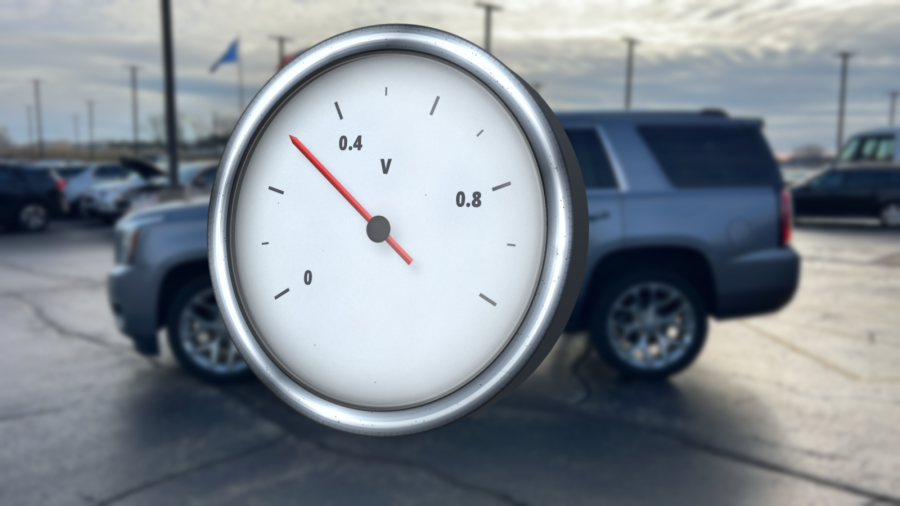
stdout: V 0.3
